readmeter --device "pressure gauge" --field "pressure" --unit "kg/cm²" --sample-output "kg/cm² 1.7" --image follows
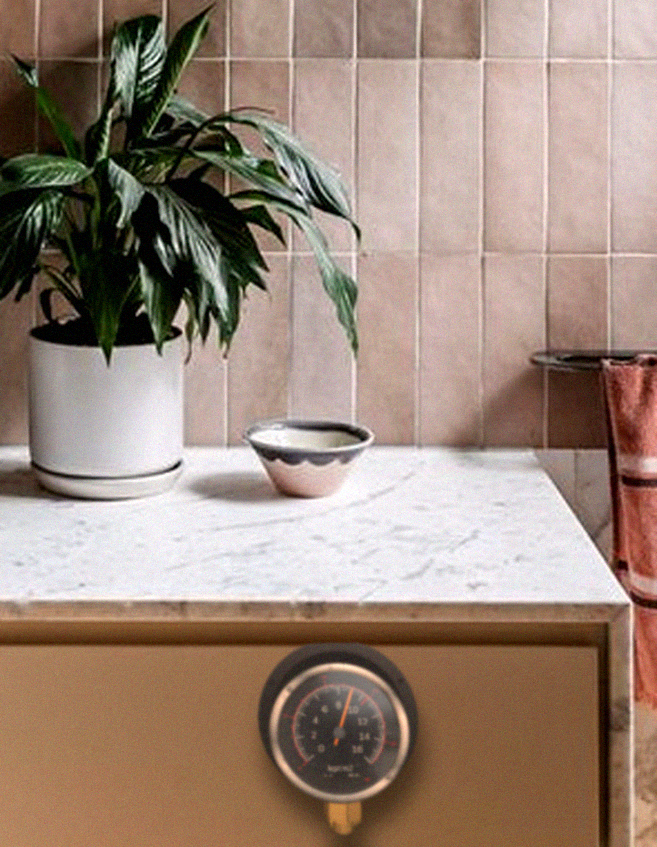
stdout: kg/cm² 9
